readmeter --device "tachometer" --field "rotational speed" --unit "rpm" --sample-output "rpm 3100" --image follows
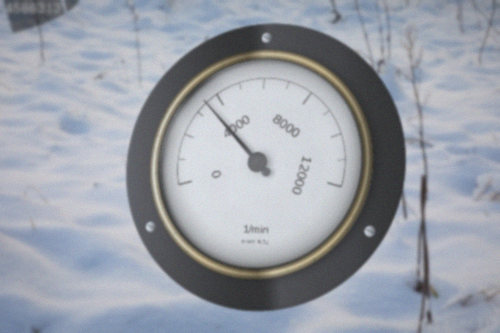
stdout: rpm 3500
